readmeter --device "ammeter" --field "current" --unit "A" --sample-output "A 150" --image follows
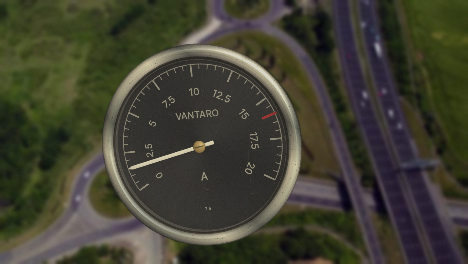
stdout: A 1.5
